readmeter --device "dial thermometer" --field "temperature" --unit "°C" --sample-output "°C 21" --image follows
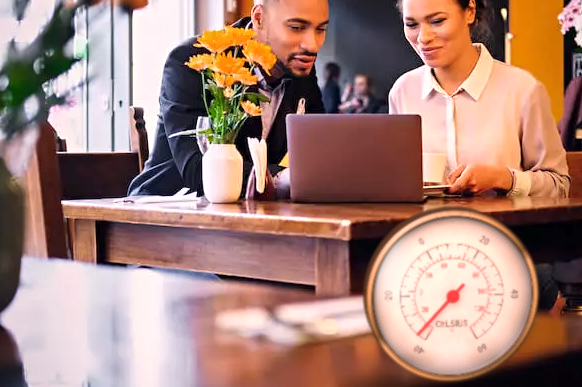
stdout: °C -36
